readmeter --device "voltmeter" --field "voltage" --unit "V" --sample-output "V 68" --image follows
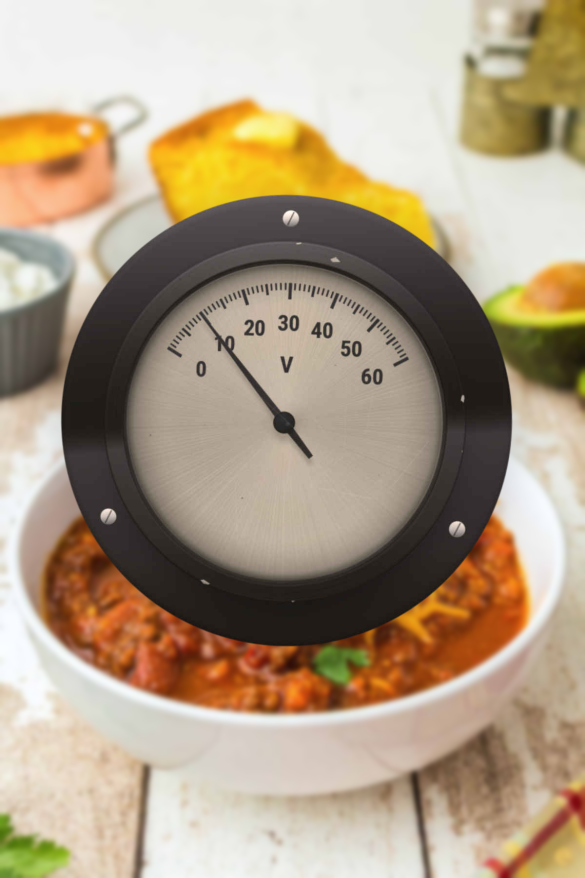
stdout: V 10
